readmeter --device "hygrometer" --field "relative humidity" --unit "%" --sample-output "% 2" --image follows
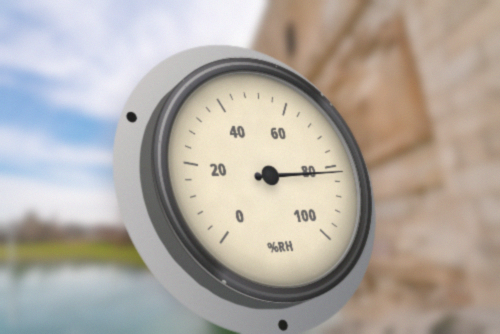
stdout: % 82
